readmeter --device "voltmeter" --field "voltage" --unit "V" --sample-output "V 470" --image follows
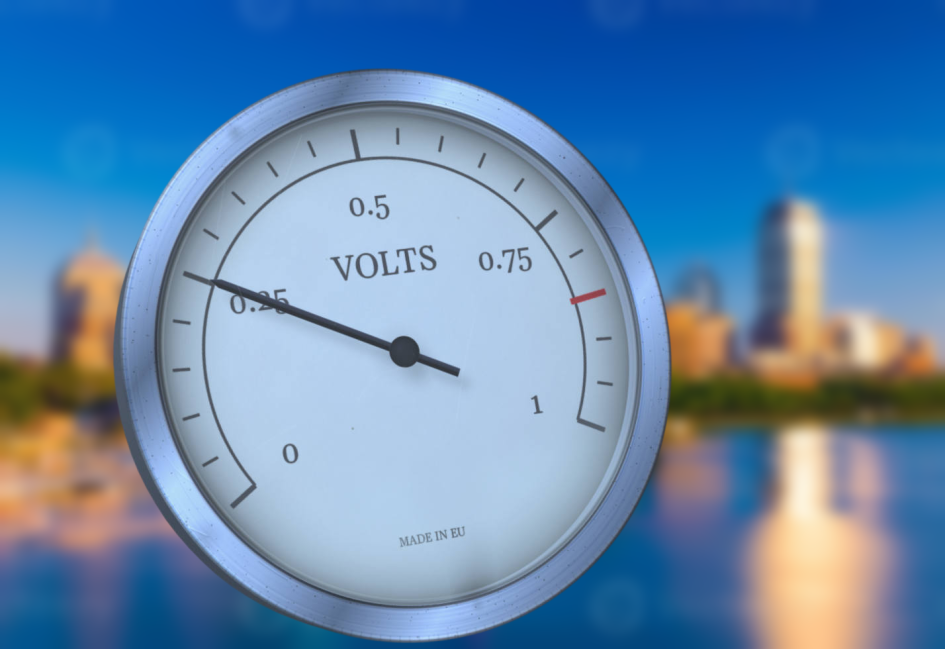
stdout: V 0.25
